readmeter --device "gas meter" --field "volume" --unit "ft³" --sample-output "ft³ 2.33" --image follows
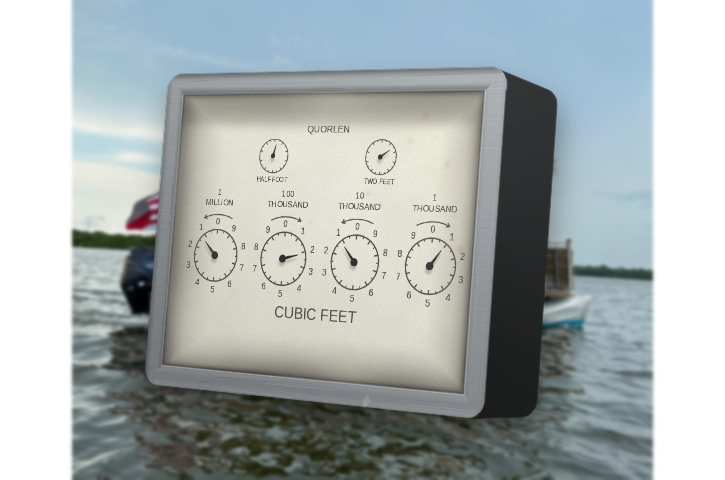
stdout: ft³ 121100
